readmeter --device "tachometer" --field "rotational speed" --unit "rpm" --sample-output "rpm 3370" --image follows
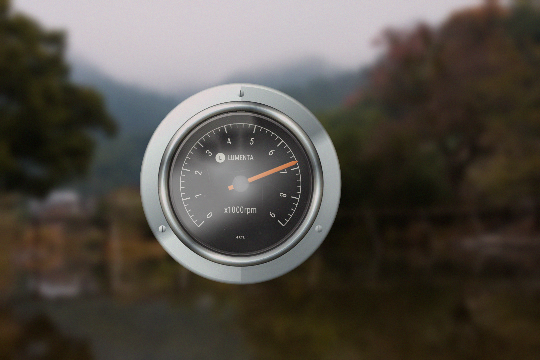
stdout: rpm 6800
